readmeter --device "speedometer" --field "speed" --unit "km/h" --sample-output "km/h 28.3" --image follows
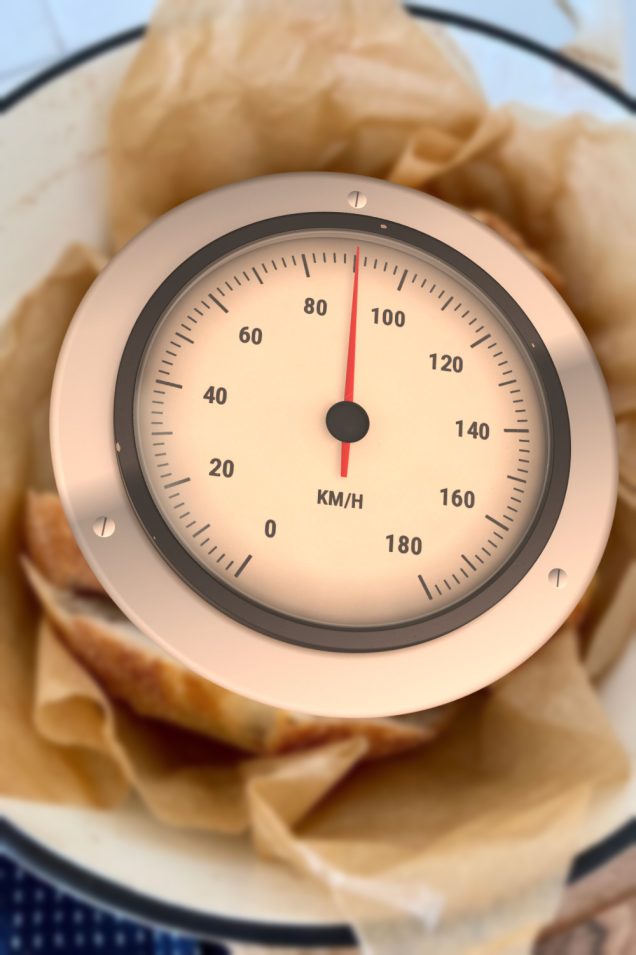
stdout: km/h 90
